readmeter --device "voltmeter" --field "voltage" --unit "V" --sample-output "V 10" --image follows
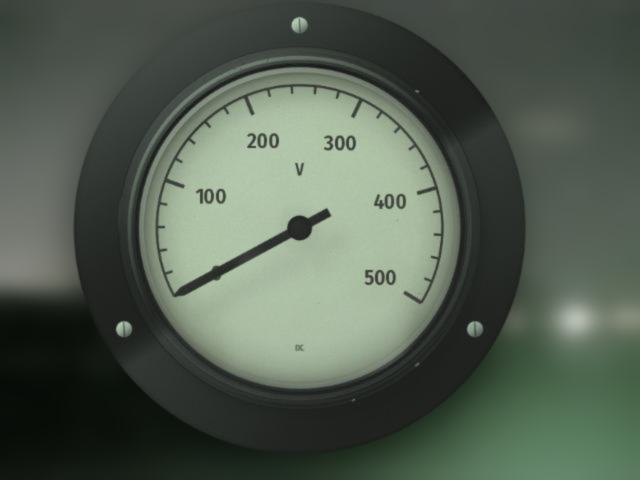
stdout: V 0
